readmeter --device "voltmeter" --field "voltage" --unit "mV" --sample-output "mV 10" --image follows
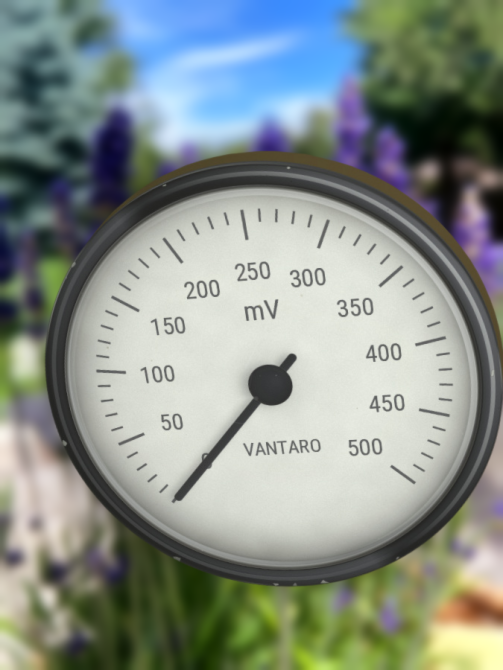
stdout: mV 0
